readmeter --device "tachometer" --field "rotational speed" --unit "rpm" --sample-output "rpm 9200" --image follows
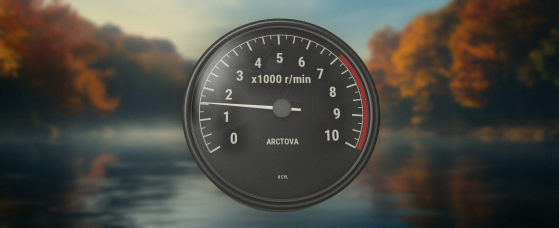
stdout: rpm 1500
